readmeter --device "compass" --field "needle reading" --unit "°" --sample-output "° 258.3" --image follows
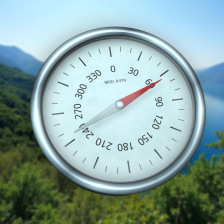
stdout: ° 65
